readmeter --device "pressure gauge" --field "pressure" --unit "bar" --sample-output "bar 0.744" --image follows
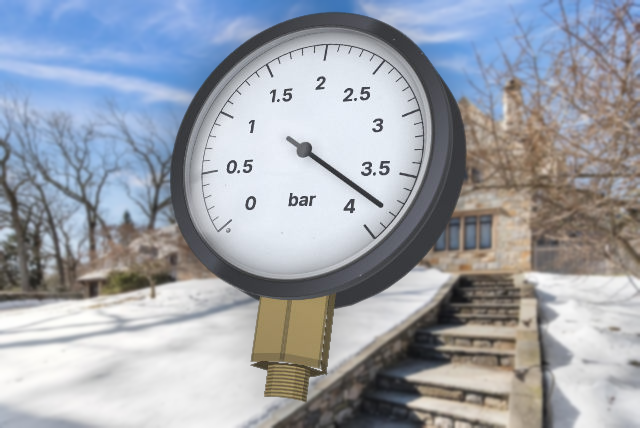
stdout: bar 3.8
